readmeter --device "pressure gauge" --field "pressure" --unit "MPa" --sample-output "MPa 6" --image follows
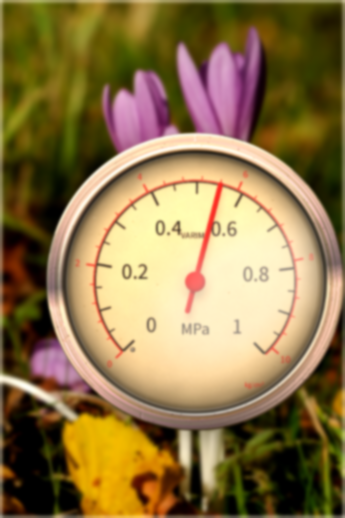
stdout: MPa 0.55
